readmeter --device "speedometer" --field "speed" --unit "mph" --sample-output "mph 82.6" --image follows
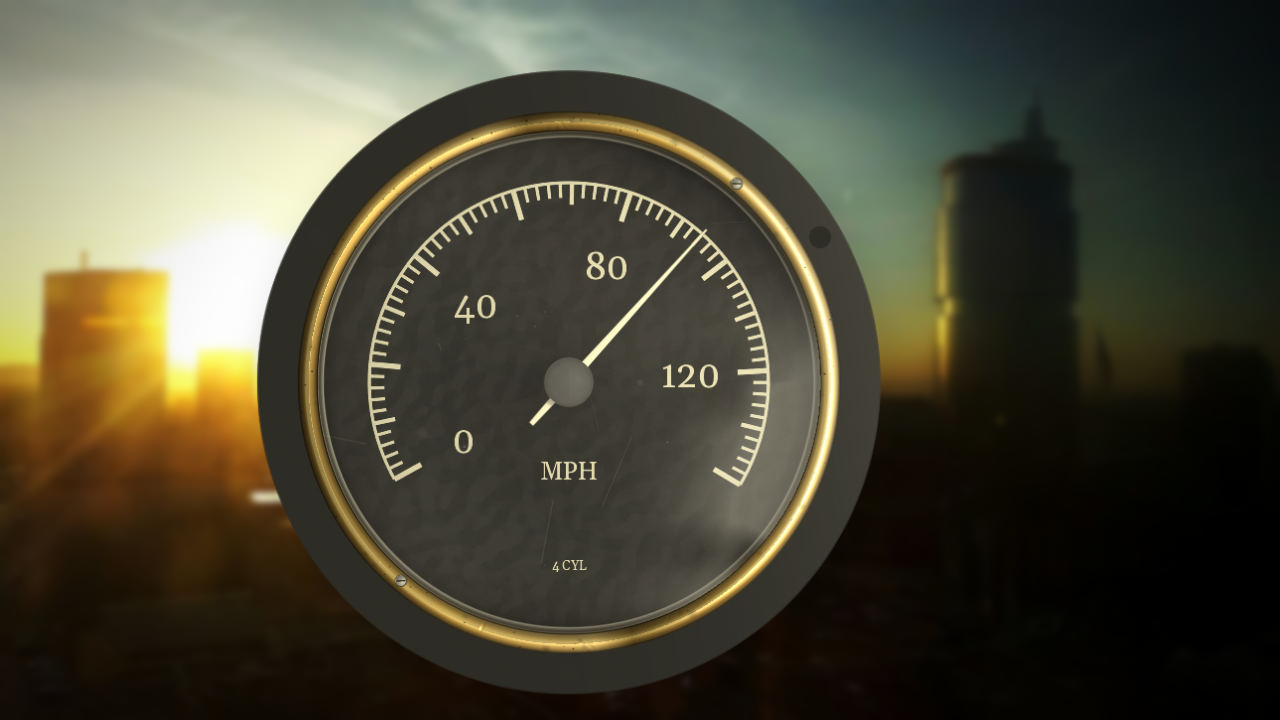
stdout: mph 94
